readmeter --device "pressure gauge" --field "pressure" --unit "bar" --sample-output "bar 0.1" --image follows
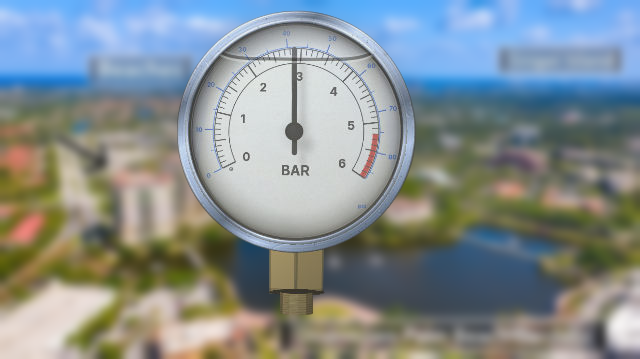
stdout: bar 2.9
